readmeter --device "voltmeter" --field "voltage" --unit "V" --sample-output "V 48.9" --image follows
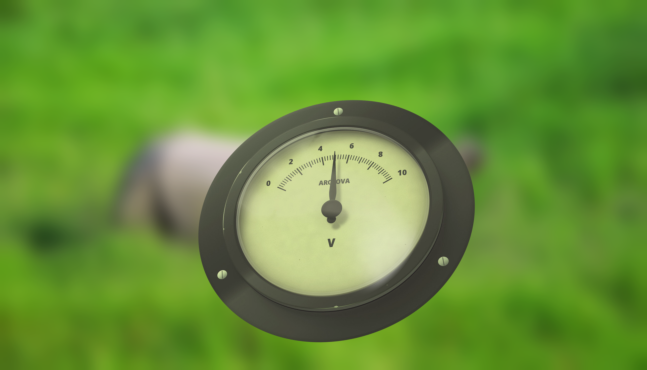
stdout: V 5
